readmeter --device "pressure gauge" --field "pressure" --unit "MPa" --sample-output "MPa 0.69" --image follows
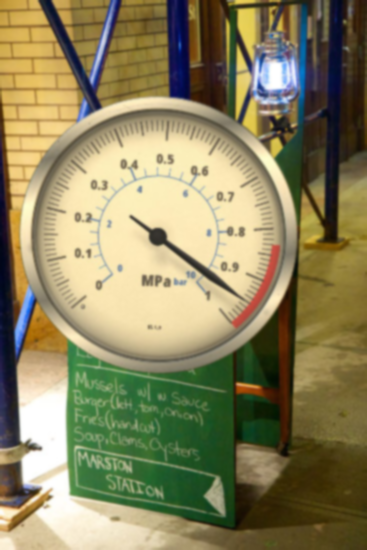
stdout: MPa 0.95
